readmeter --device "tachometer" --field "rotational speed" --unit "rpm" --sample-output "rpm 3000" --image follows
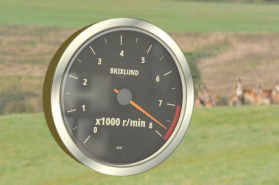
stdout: rpm 7750
